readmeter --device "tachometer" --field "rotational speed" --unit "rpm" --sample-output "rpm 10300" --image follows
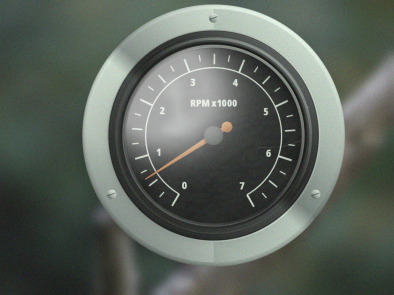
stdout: rpm 625
